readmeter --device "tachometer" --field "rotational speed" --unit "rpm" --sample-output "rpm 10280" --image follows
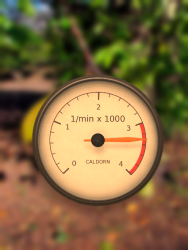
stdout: rpm 3300
